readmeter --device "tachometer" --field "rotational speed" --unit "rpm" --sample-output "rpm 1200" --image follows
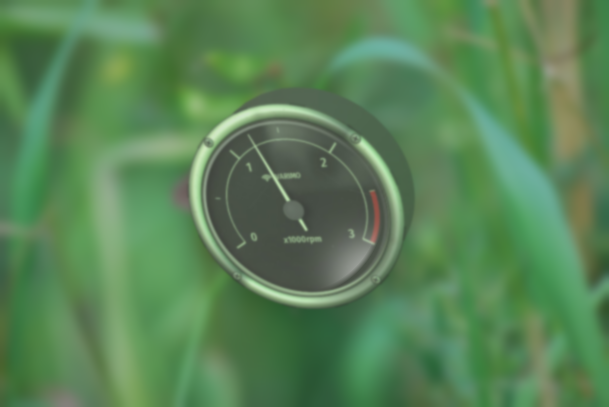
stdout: rpm 1250
